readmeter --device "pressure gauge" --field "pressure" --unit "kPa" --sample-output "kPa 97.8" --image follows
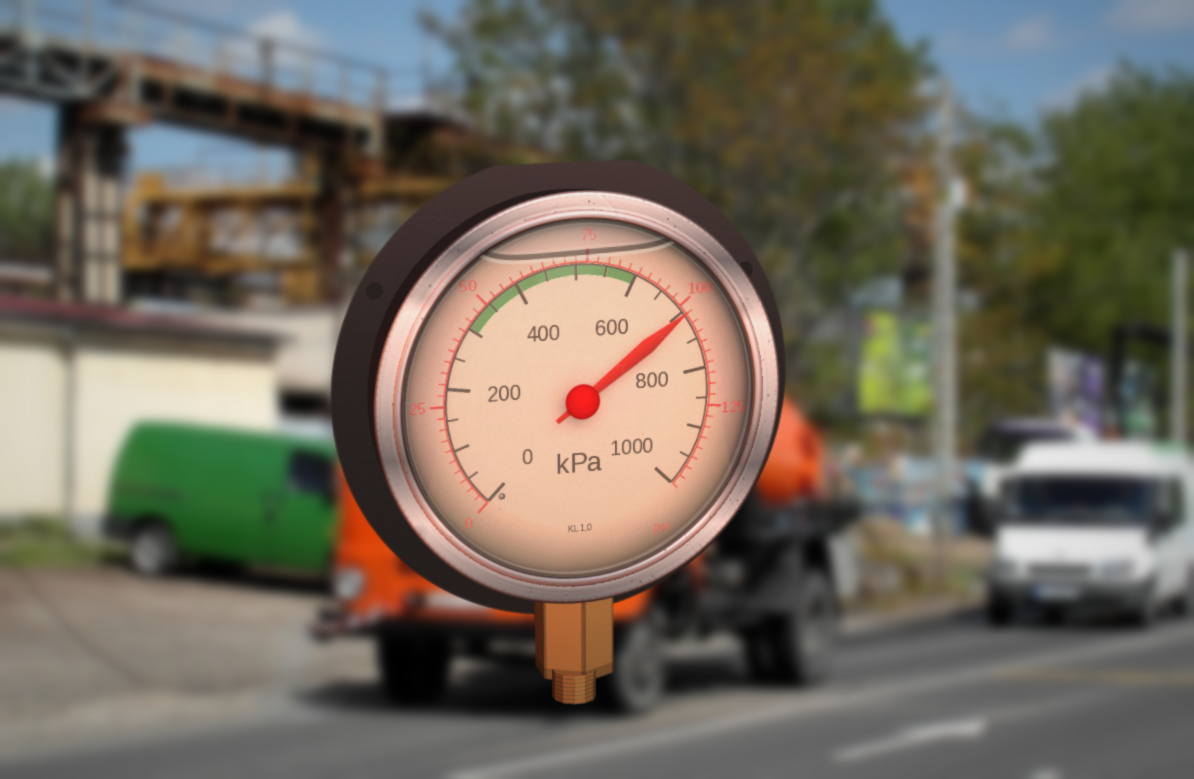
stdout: kPa 700
